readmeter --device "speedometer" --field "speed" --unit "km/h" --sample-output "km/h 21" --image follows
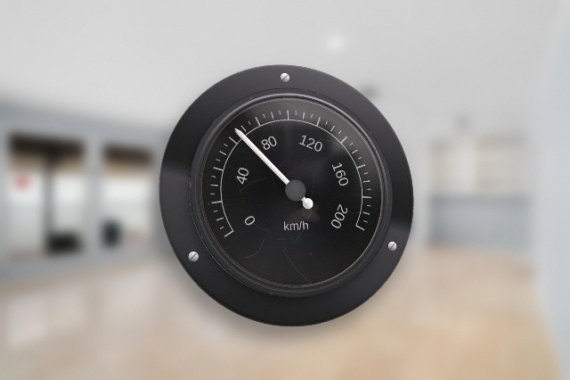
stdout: km/h 65
